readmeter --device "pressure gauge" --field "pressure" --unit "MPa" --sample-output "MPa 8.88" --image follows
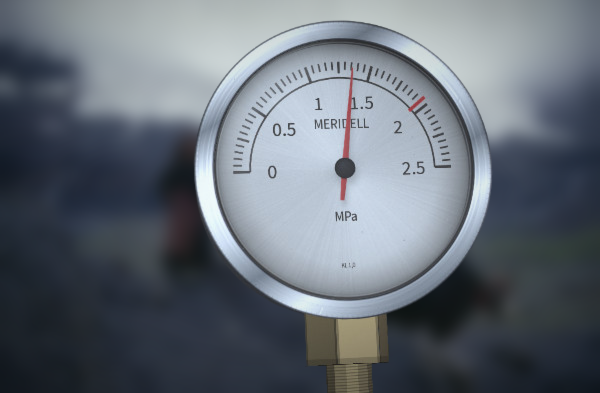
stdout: MPa 1.35
